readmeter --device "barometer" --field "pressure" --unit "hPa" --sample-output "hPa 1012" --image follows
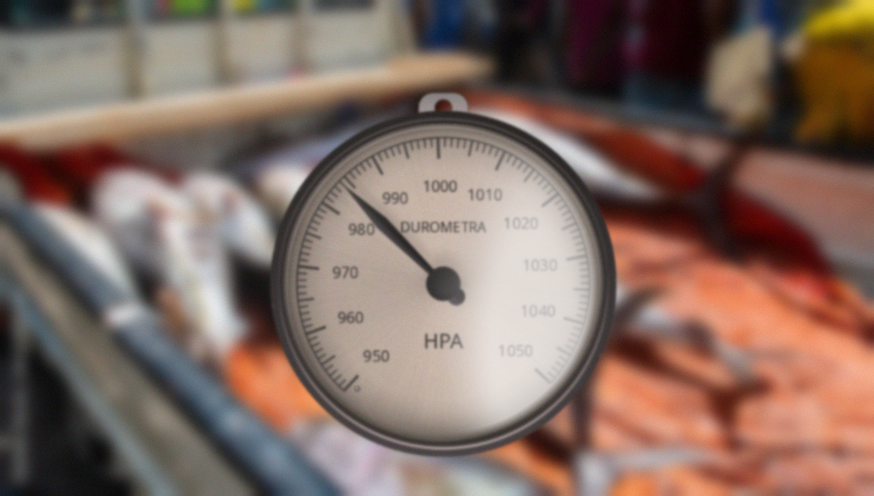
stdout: hPa 984
